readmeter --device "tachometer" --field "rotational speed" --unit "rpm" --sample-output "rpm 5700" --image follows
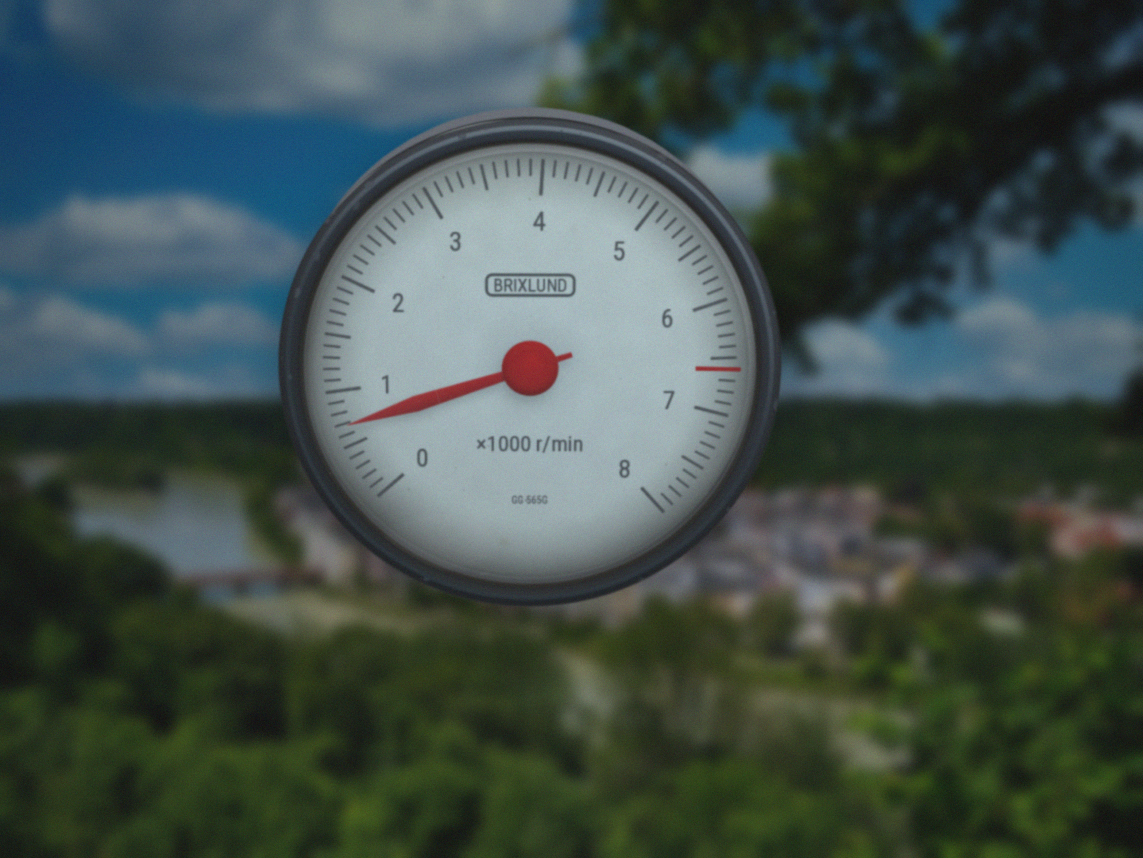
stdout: rpm 700
